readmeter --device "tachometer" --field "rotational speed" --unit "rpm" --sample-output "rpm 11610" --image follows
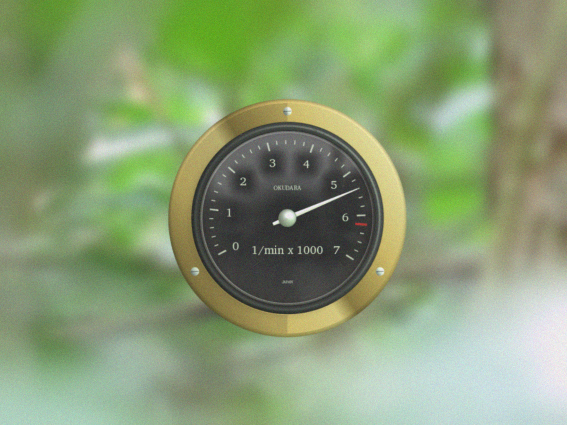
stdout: rpm 5400
